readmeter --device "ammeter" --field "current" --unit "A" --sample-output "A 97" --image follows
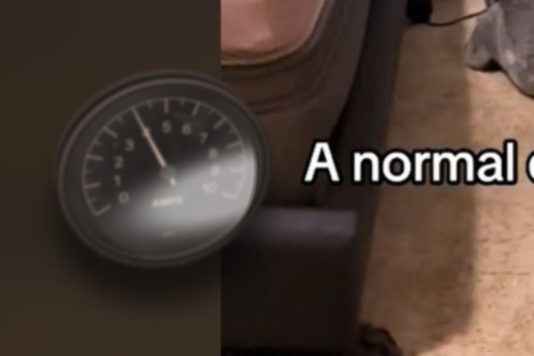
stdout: A 4
